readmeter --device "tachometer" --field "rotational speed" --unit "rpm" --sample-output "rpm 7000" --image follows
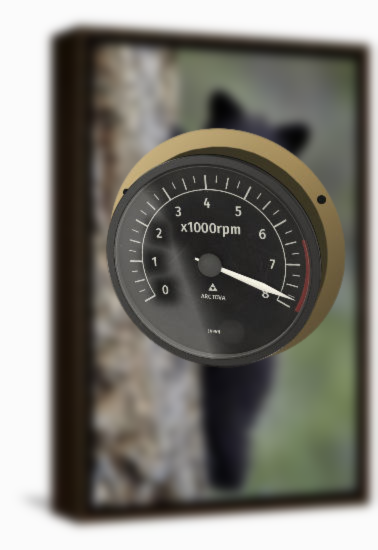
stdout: rpm 7750
